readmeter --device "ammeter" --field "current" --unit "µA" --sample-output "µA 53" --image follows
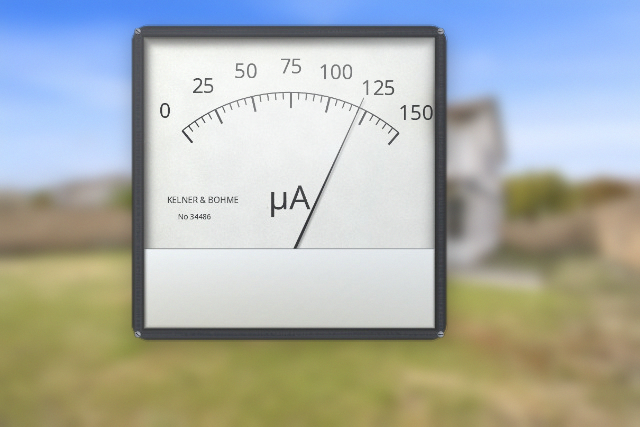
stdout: µA 120
